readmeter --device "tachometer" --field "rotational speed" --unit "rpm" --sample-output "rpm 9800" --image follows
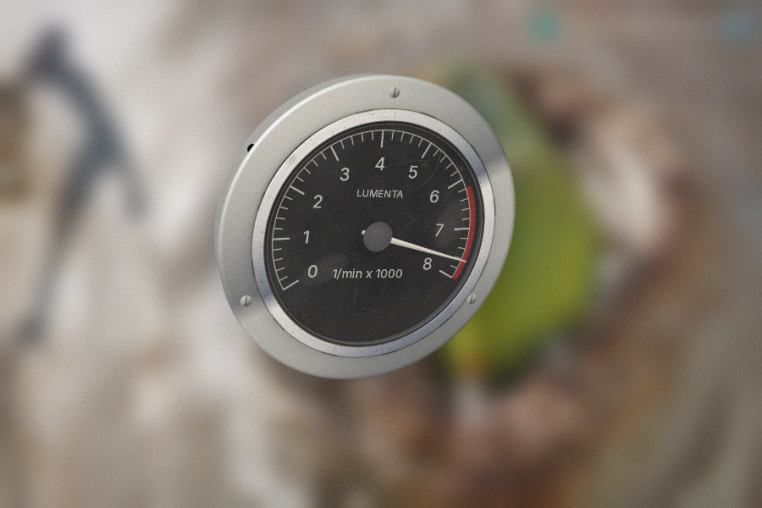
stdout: rpm 7600
